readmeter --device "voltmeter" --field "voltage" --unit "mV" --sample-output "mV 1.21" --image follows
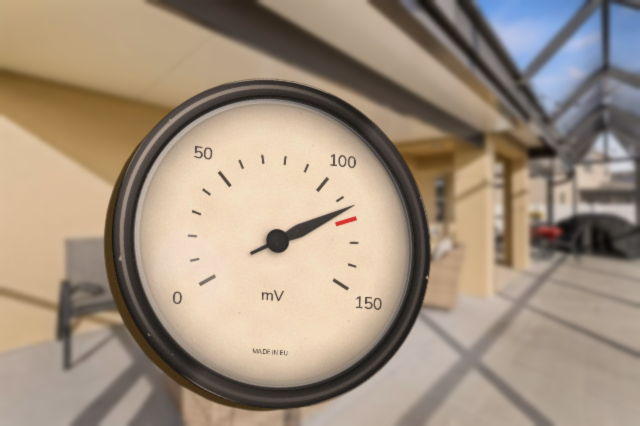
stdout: mV 115
